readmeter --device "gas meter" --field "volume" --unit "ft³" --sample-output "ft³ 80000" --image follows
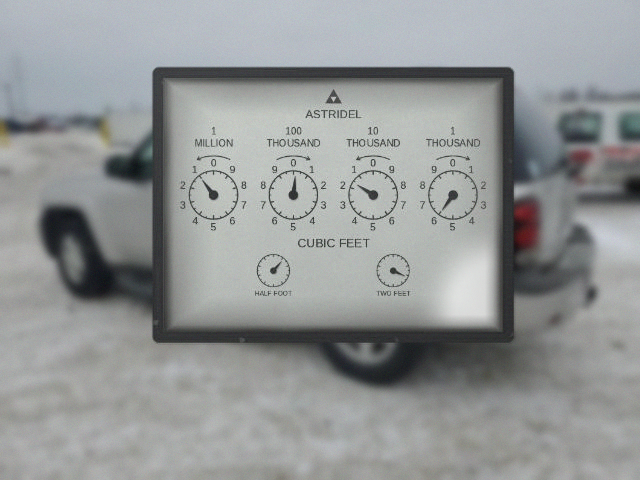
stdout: ft³ 101600
